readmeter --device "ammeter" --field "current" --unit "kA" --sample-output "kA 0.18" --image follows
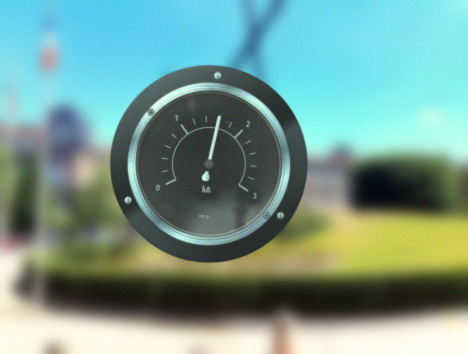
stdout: kA 1.6
